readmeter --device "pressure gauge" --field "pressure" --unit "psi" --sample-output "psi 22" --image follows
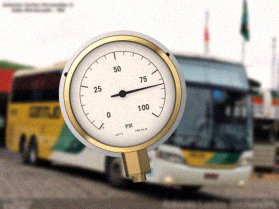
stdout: psi 82.5
